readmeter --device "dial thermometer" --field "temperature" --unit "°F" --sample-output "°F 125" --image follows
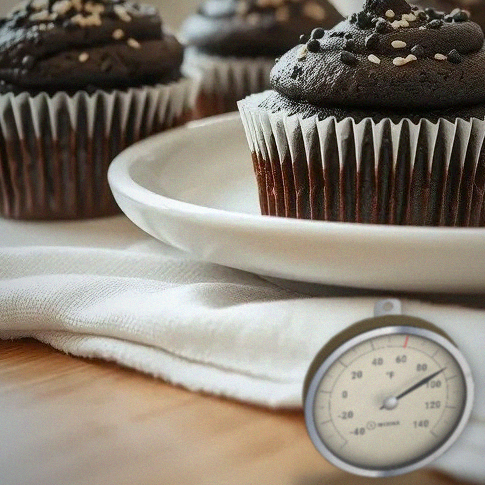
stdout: °F 90
